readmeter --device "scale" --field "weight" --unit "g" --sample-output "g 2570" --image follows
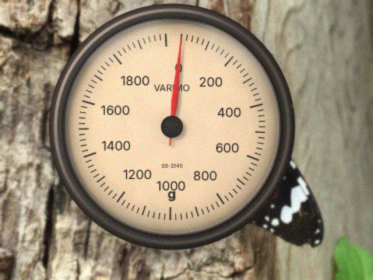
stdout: g 0
